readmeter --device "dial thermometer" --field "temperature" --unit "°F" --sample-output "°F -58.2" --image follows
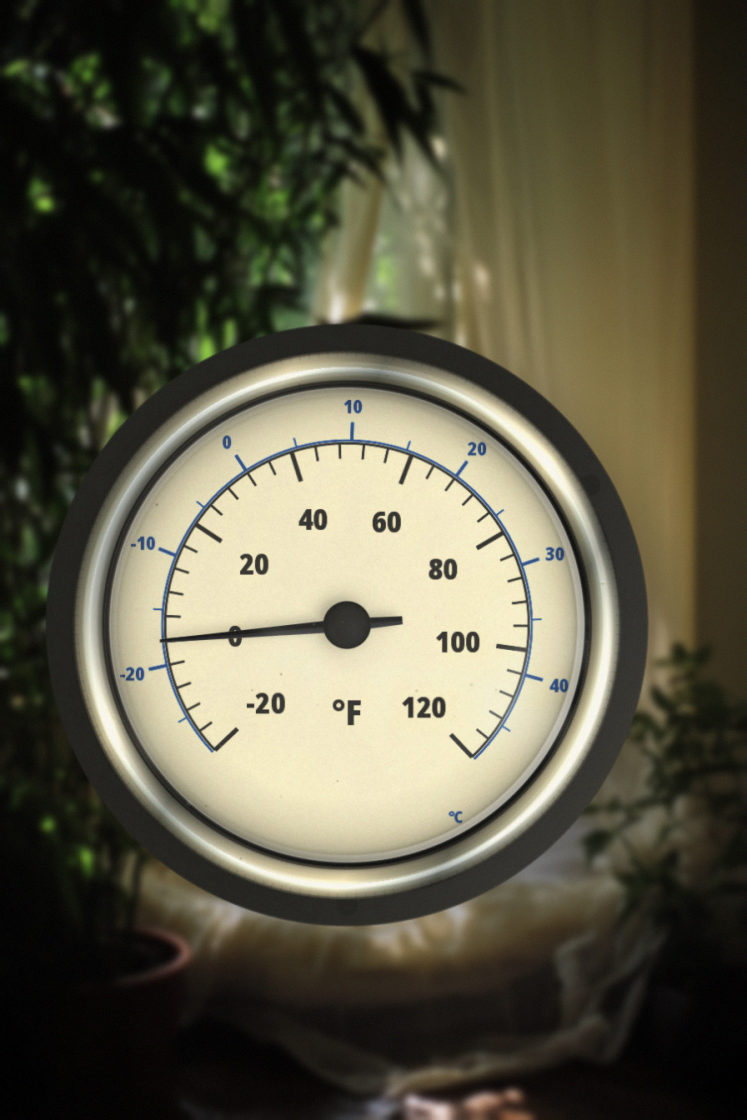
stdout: °F 0
